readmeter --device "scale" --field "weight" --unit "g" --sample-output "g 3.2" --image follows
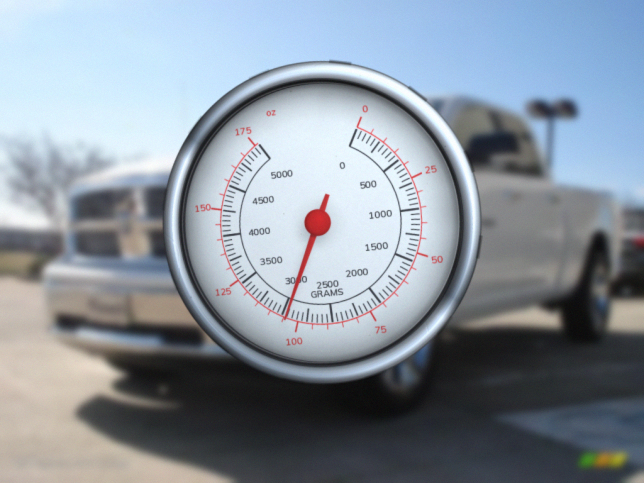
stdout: g 2950
